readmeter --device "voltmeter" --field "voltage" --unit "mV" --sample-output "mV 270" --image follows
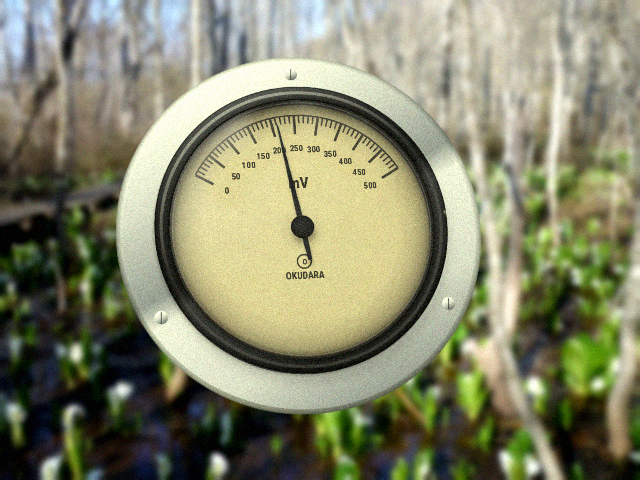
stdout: mV 210
